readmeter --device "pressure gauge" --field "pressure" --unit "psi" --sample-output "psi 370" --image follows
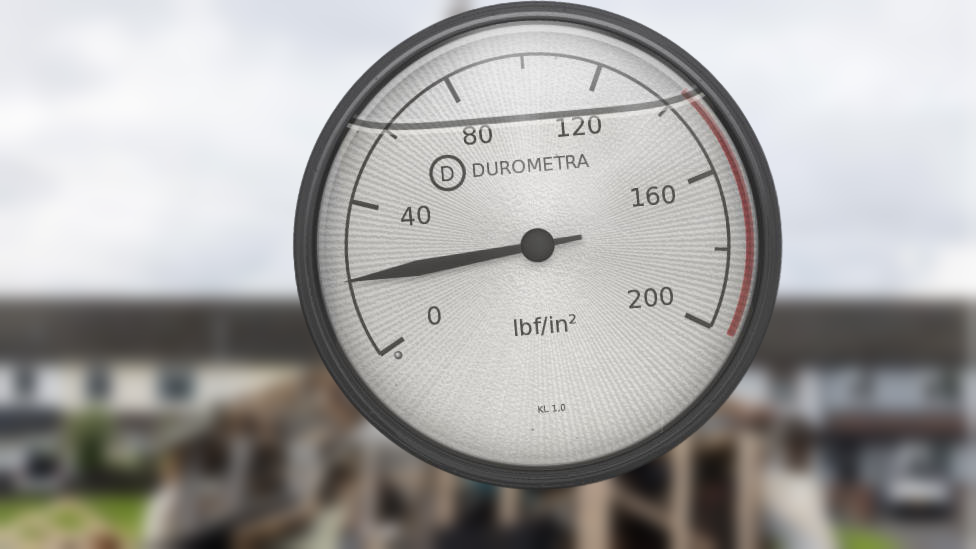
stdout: psi 20
